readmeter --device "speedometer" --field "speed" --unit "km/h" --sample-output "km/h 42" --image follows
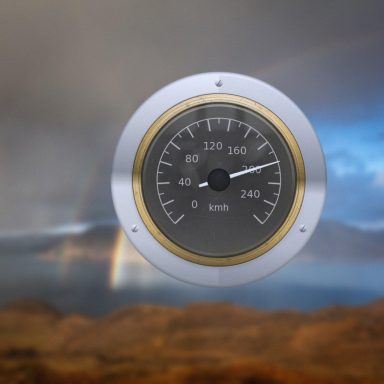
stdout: km/h 200
